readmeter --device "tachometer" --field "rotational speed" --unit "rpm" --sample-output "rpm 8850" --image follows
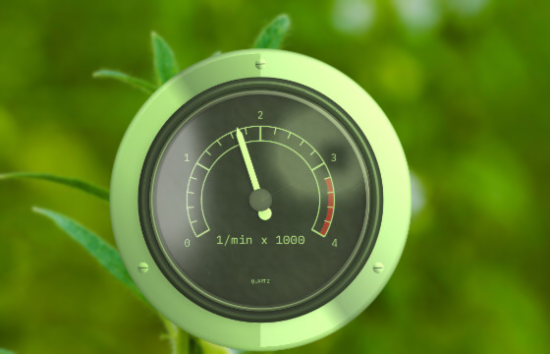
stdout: rpm 1700
